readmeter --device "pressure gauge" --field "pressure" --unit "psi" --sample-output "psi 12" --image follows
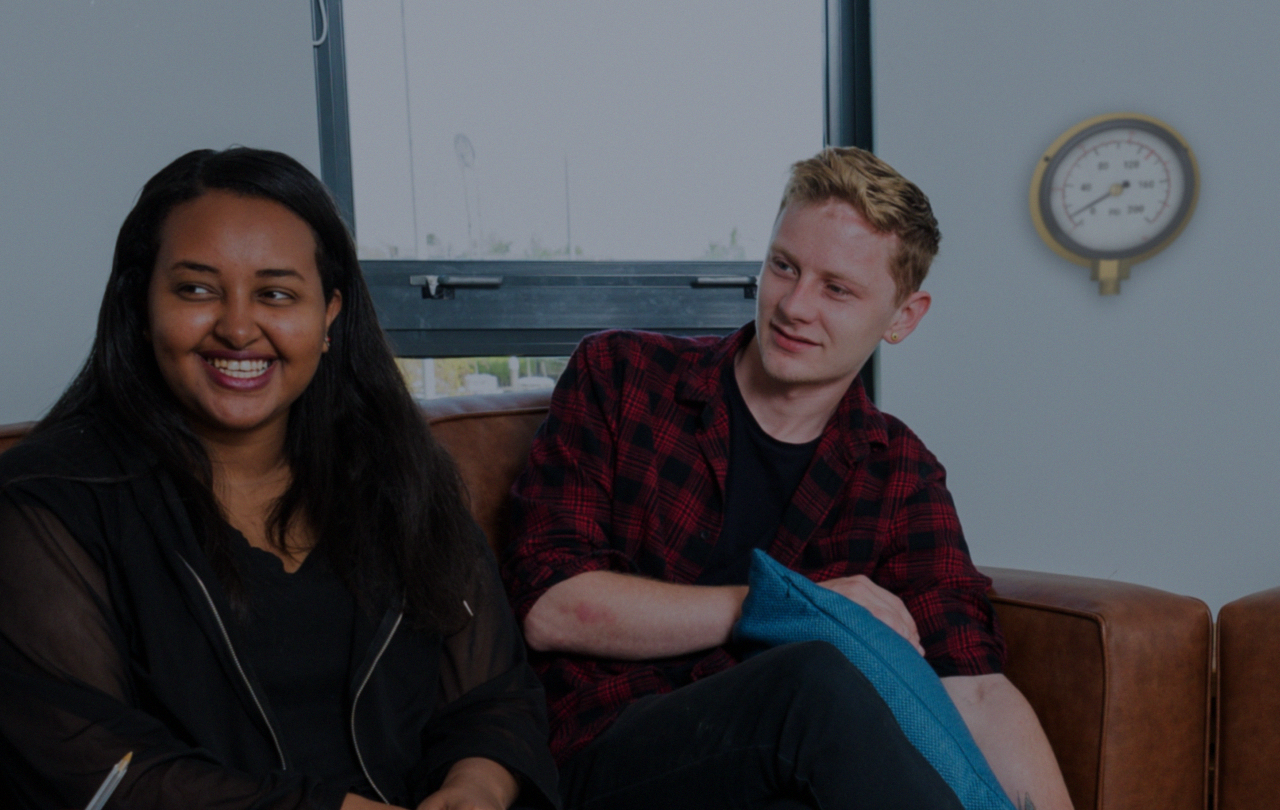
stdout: psi 10
